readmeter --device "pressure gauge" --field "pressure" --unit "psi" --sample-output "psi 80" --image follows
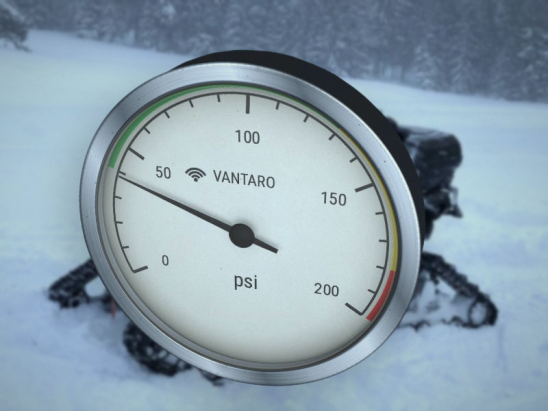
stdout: psi 40
